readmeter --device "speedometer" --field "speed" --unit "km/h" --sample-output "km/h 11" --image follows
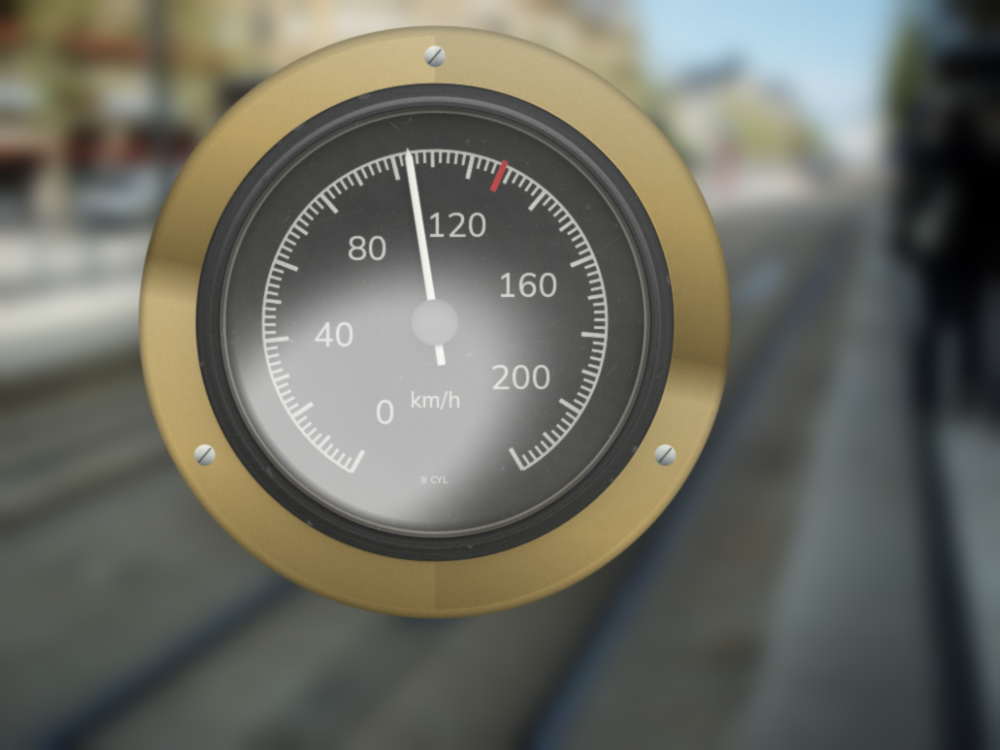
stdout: km/h 104
